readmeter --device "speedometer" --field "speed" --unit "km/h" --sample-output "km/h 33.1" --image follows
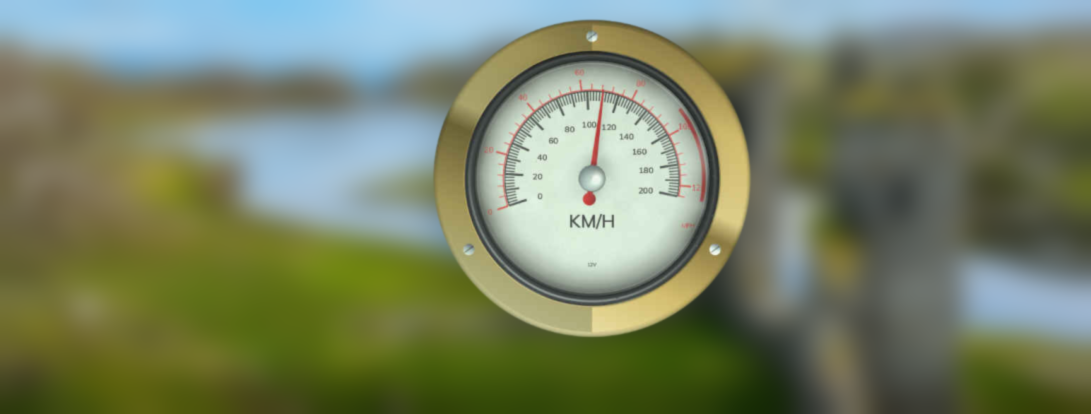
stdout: km/h 110
